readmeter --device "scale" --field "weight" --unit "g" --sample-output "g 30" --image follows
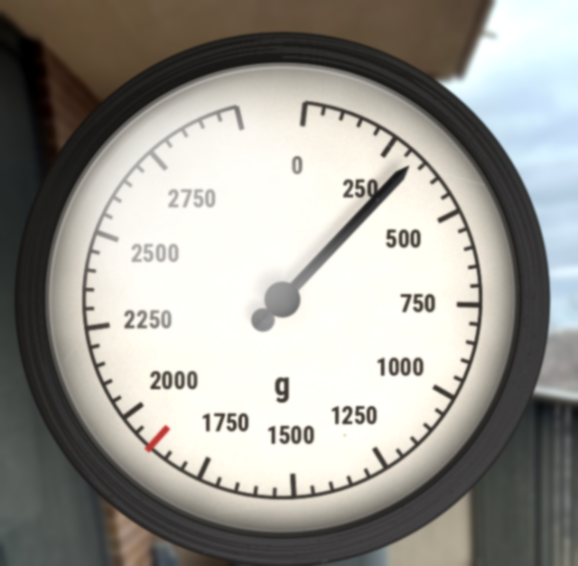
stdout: g 325
